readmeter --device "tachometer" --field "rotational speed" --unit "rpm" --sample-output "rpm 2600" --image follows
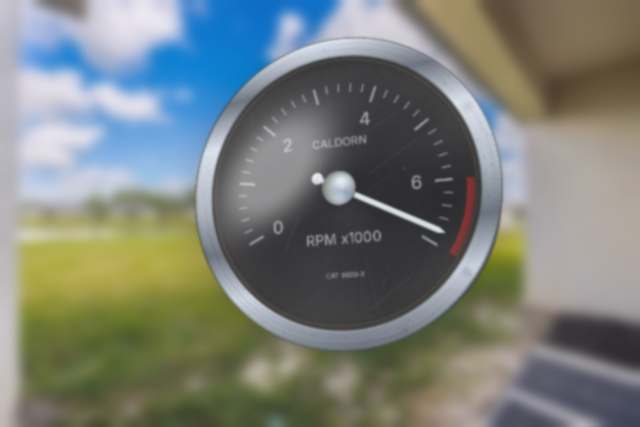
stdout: rpm 6800
